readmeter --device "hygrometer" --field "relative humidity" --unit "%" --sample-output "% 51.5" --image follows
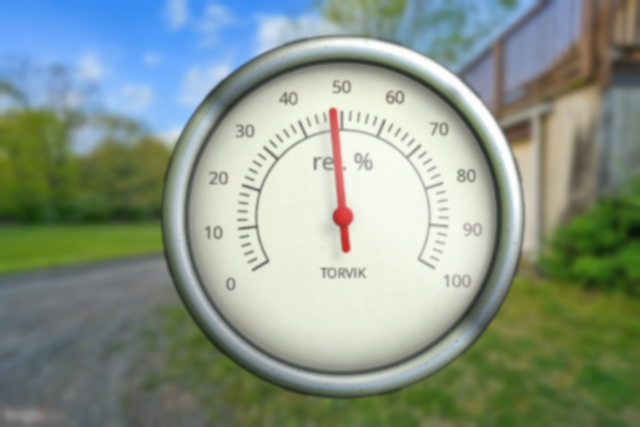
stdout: % 48
